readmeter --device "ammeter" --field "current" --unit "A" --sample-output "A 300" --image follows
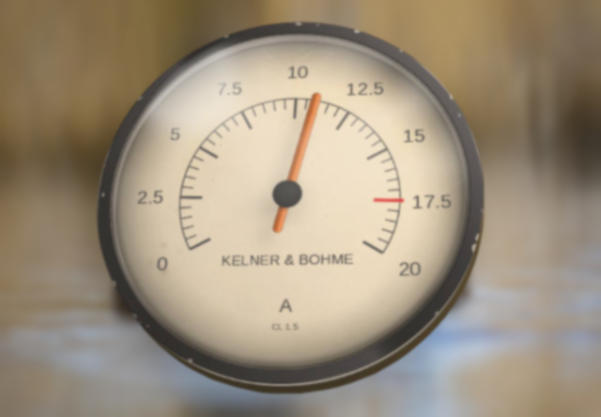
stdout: A 11
